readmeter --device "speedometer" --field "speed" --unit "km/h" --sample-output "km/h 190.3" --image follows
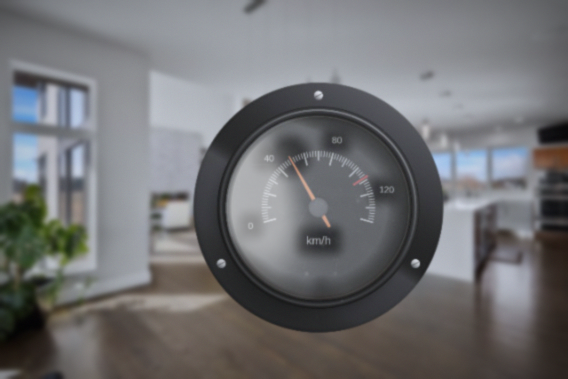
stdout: km/h 50
